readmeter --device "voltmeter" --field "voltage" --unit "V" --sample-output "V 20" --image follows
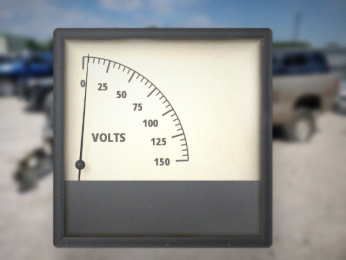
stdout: V 5
